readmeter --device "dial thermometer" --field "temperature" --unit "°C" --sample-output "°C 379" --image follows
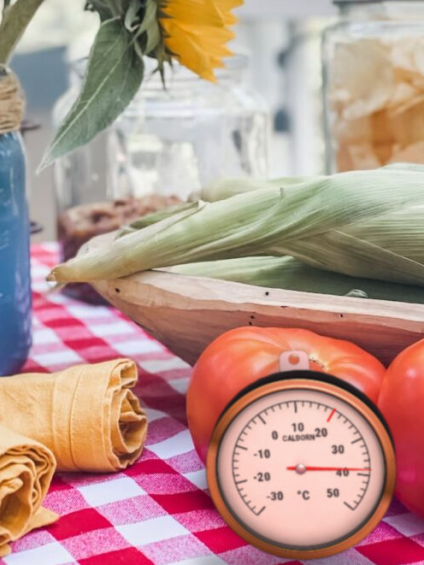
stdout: °C 38
